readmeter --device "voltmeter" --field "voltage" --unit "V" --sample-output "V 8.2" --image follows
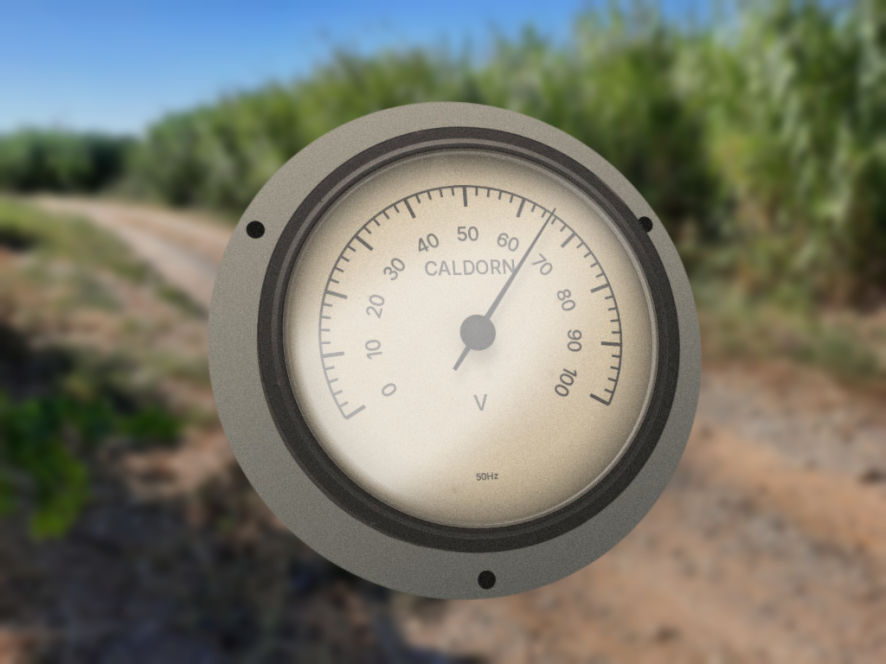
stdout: V 65
